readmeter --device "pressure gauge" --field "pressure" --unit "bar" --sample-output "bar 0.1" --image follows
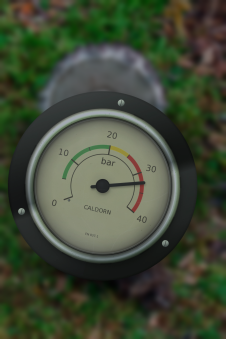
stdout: bar 32.5
